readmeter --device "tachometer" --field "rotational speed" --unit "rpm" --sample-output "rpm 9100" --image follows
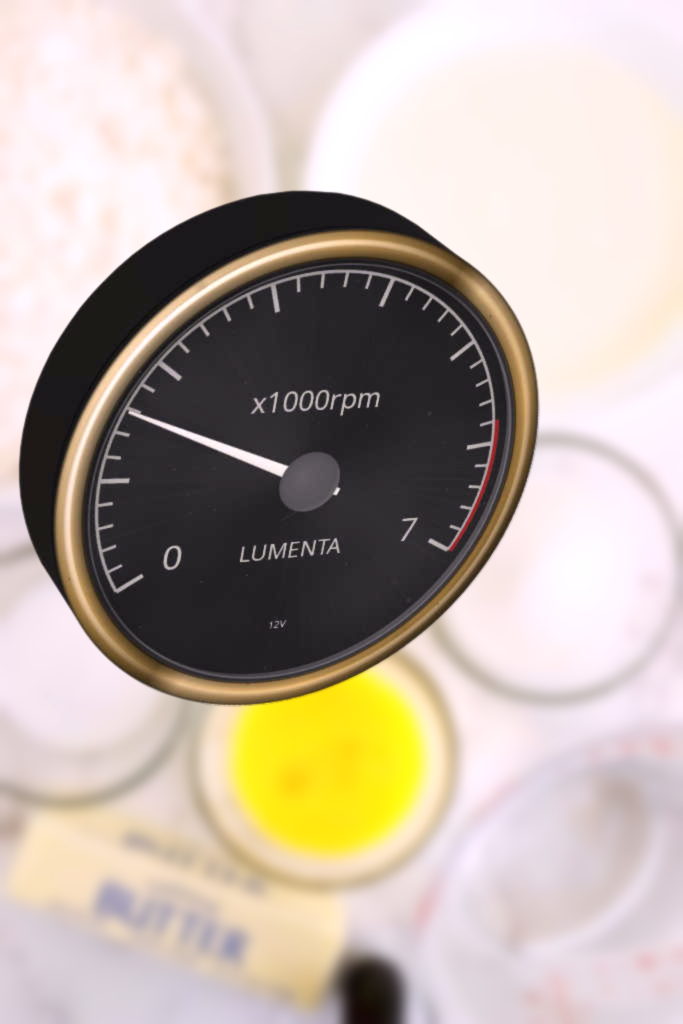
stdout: rpm 1600
